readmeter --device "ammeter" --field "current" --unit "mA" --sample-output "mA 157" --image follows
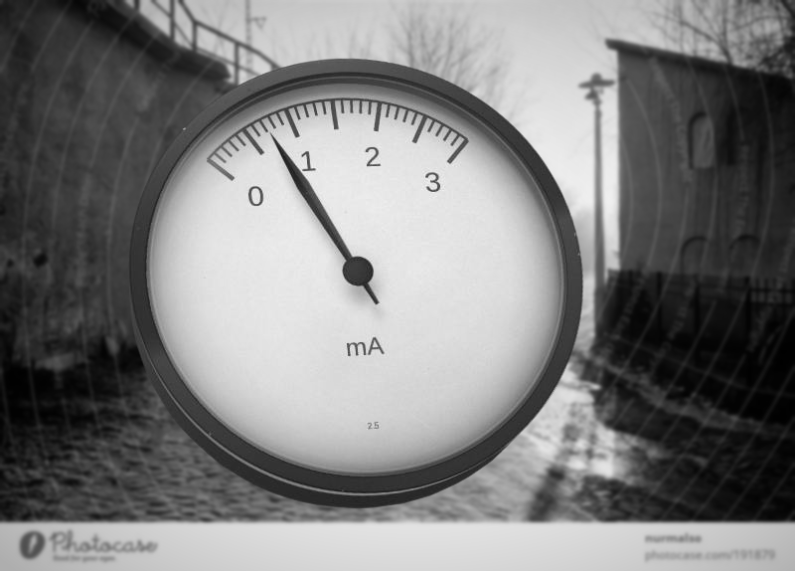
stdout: mA 0.7
